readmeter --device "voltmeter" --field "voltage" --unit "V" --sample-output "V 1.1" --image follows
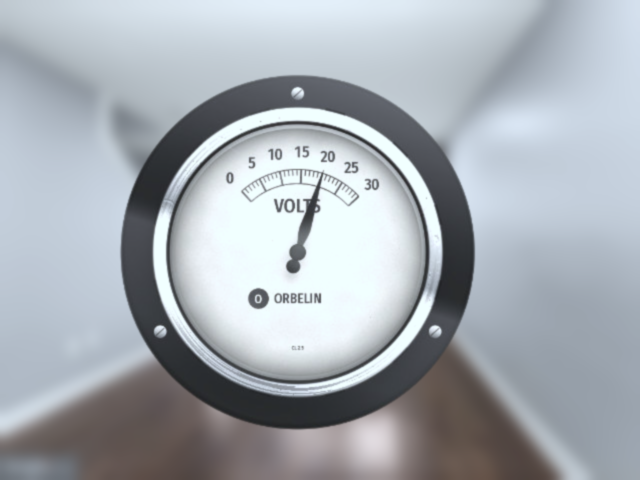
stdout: V 20
